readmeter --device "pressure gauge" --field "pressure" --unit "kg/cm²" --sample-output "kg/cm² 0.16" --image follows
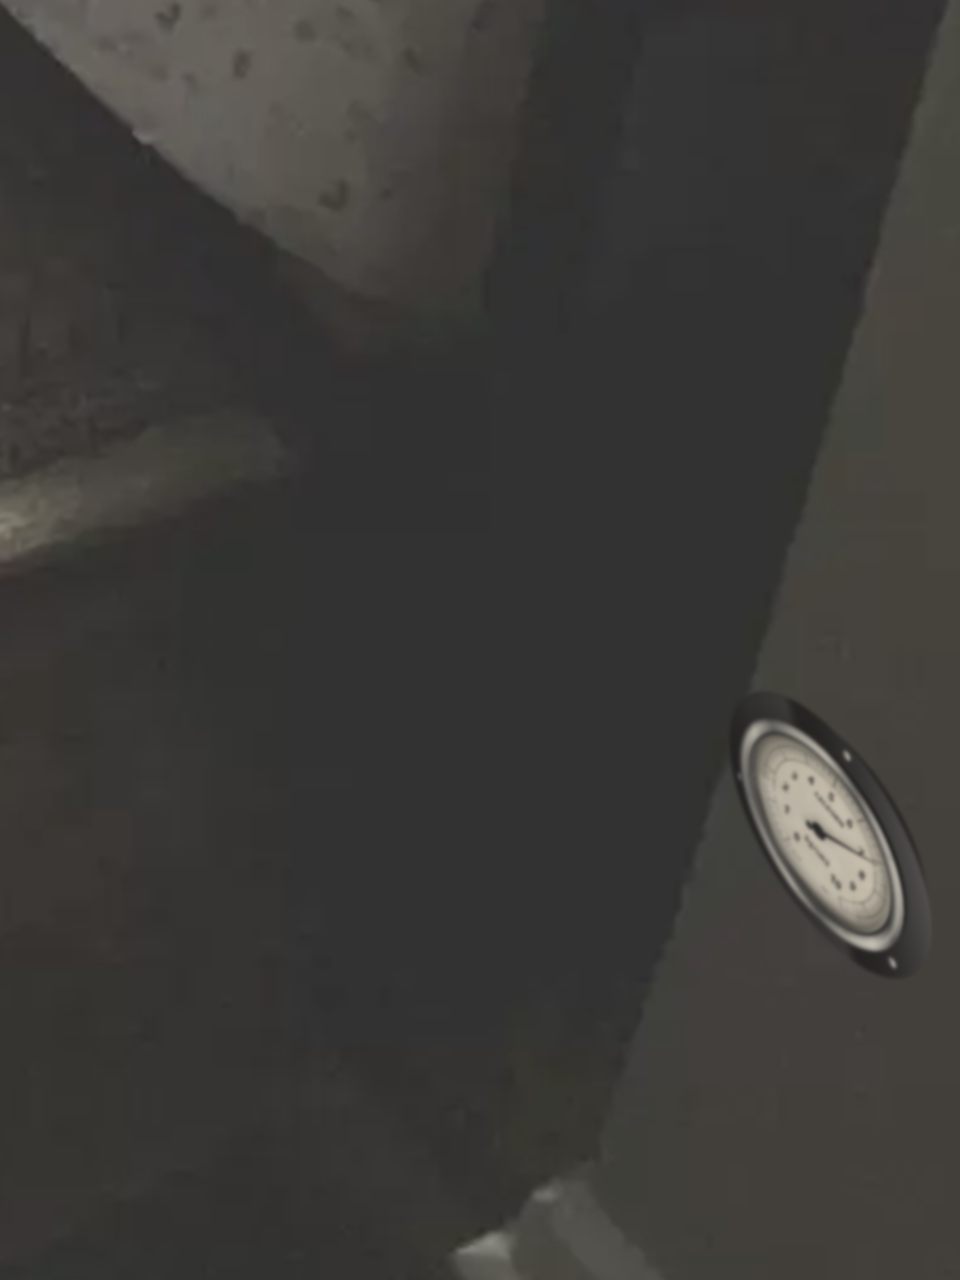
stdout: kg/cm² 7
